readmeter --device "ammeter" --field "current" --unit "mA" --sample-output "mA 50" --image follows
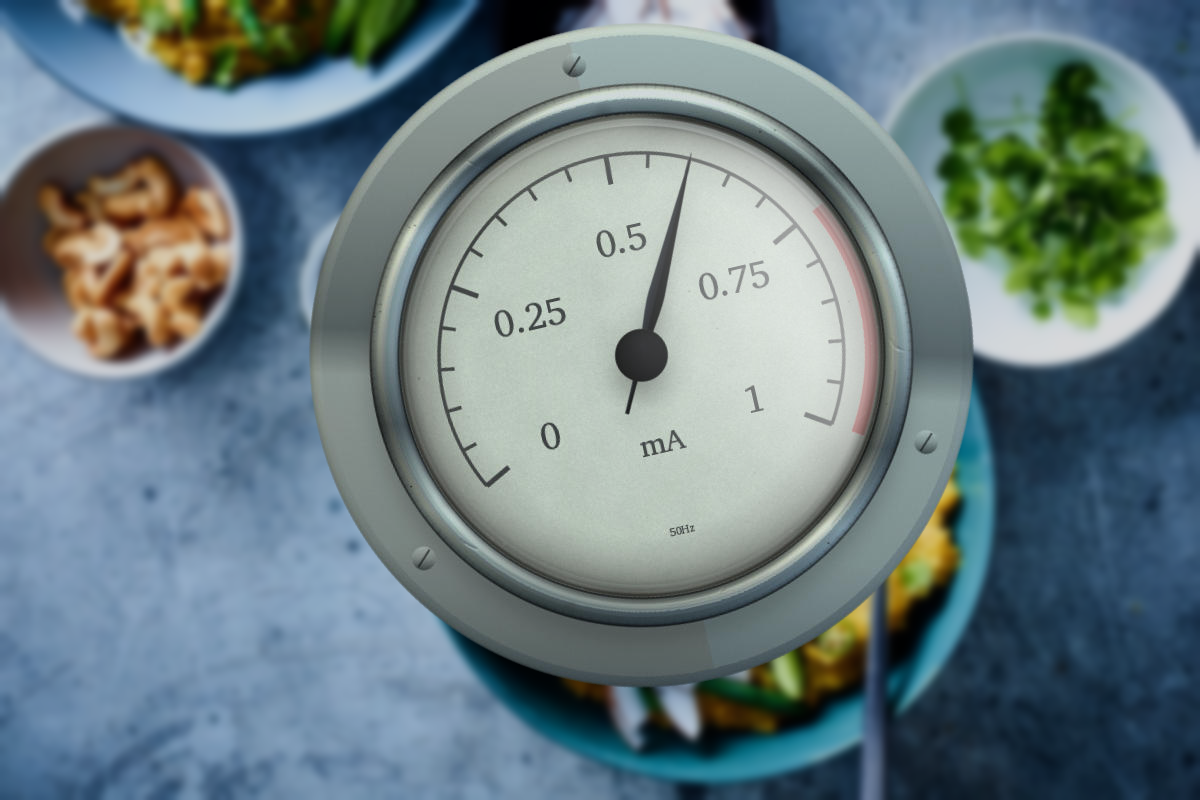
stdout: mA 0.6
